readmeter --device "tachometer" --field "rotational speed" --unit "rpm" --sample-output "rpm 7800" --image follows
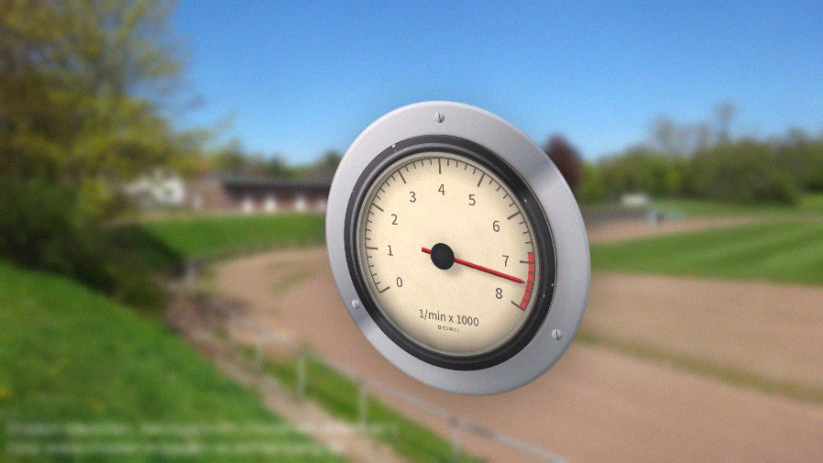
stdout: rpm 7400
